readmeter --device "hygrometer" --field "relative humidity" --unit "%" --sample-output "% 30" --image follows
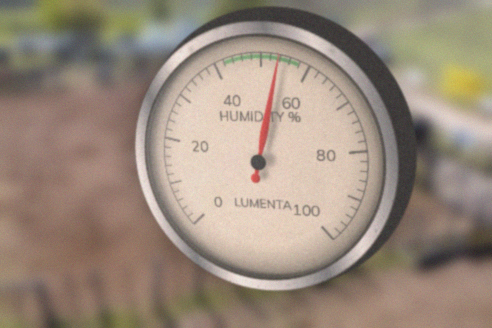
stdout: % 54
